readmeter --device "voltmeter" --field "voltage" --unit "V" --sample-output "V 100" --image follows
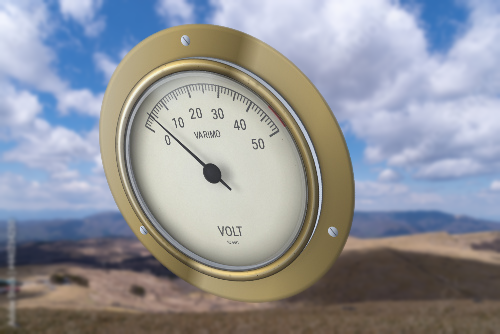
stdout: V 5
